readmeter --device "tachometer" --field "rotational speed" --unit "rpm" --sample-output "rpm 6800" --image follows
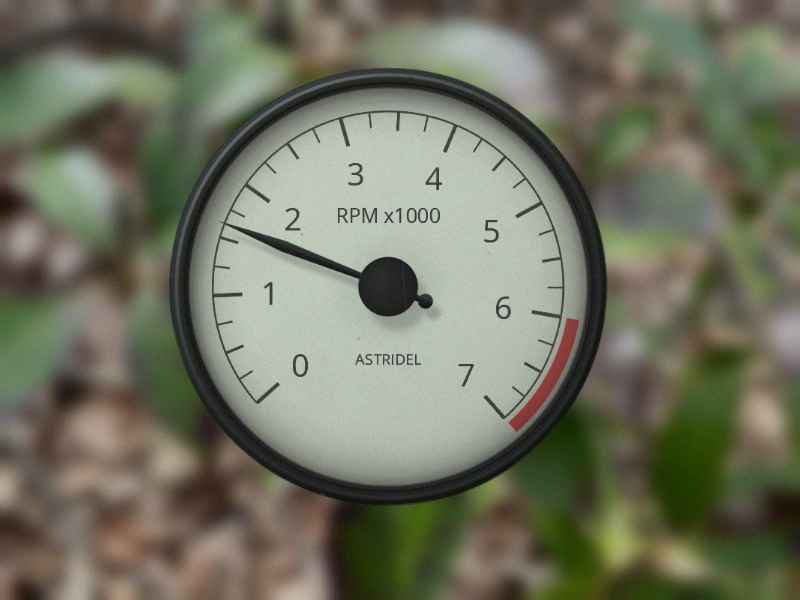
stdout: rpm 1625
